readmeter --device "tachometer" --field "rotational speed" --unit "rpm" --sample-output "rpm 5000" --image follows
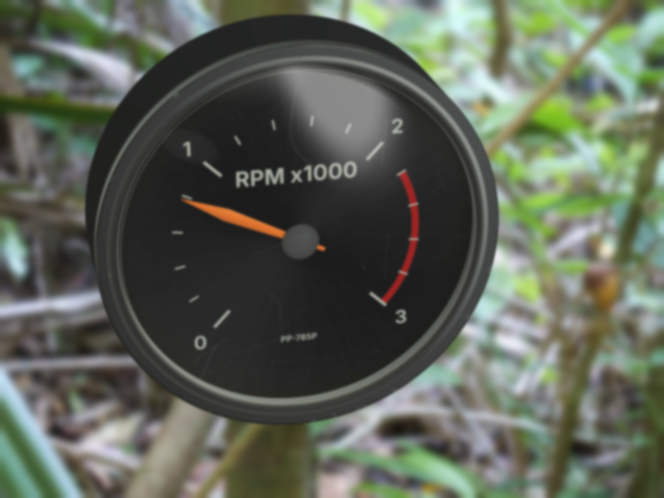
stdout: rpm 800
